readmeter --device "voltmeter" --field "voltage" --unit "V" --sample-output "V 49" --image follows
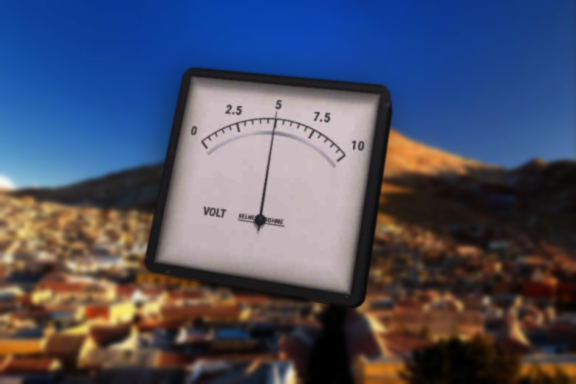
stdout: V 5
